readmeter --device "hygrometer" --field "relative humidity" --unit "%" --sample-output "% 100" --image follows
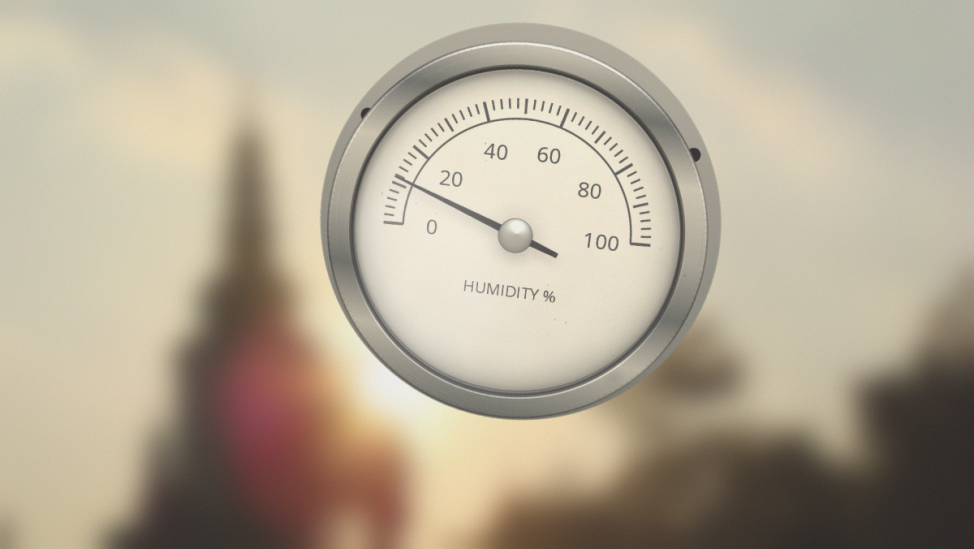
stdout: % 12
